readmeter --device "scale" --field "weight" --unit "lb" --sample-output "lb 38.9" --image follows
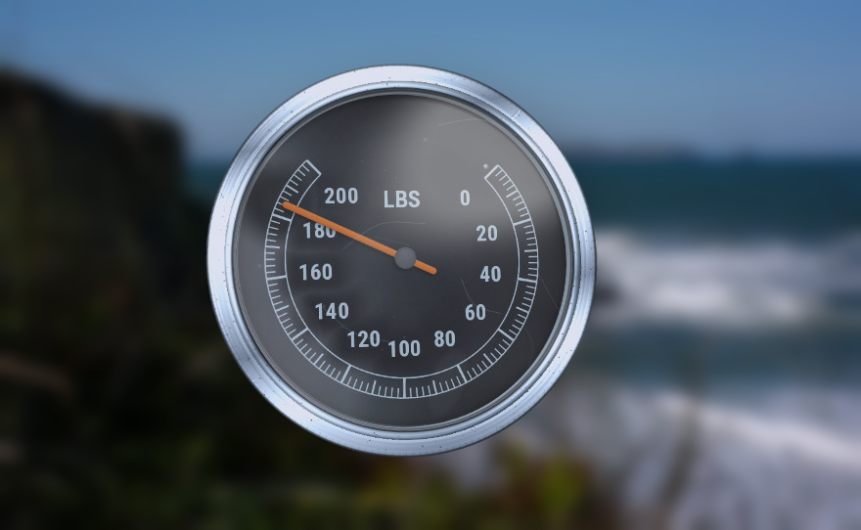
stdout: lb 184
